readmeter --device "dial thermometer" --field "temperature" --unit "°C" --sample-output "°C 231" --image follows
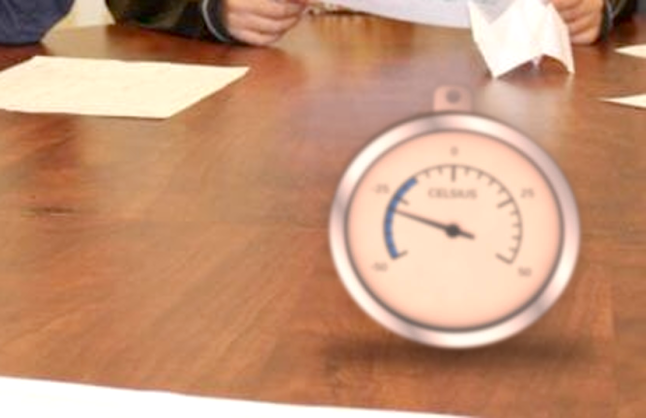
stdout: °C -30
